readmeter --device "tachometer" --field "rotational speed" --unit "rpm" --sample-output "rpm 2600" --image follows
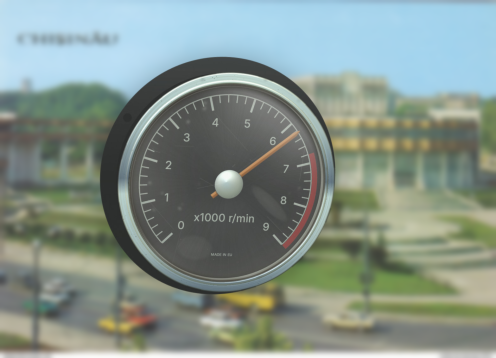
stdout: rpm 6200
